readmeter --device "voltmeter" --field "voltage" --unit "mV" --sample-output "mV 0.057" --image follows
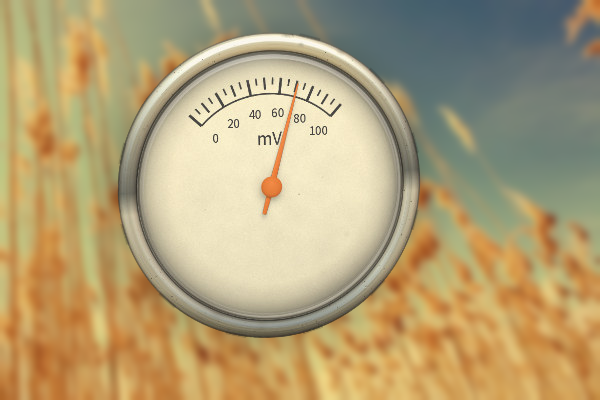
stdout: mV 70
